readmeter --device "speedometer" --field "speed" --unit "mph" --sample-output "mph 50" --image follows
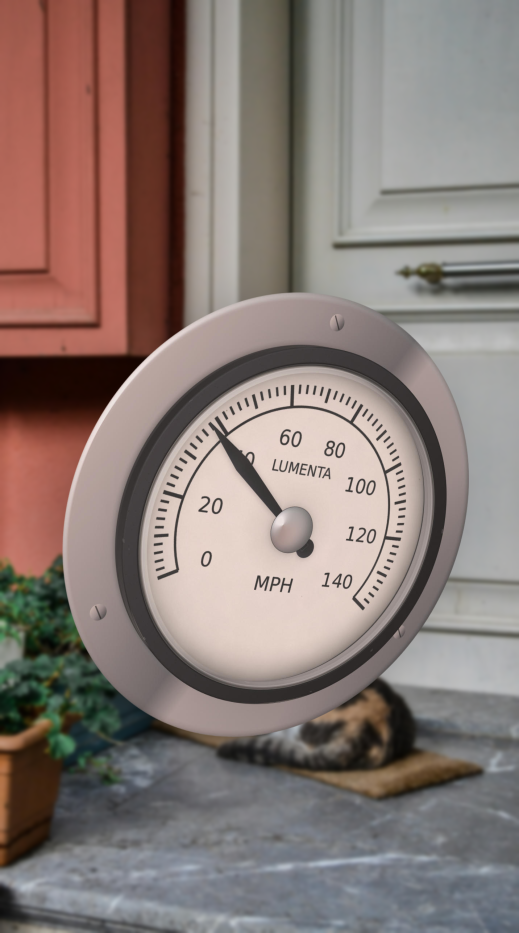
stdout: mph 38
